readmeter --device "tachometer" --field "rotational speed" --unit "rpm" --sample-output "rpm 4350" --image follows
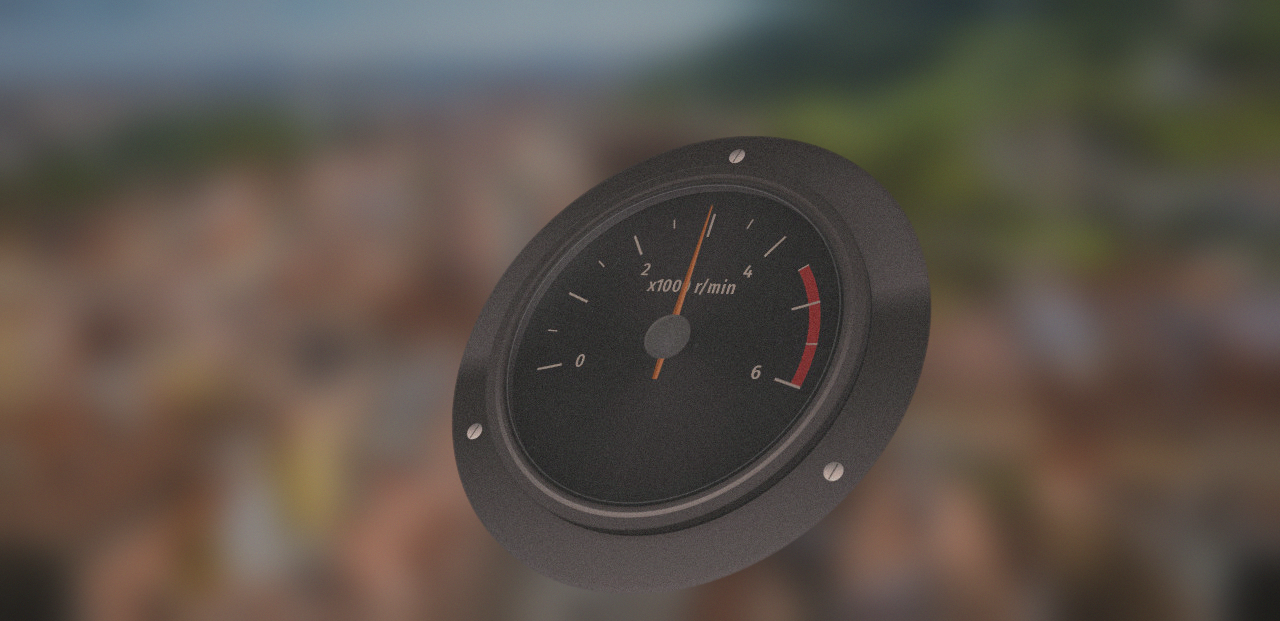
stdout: rpm 3000
